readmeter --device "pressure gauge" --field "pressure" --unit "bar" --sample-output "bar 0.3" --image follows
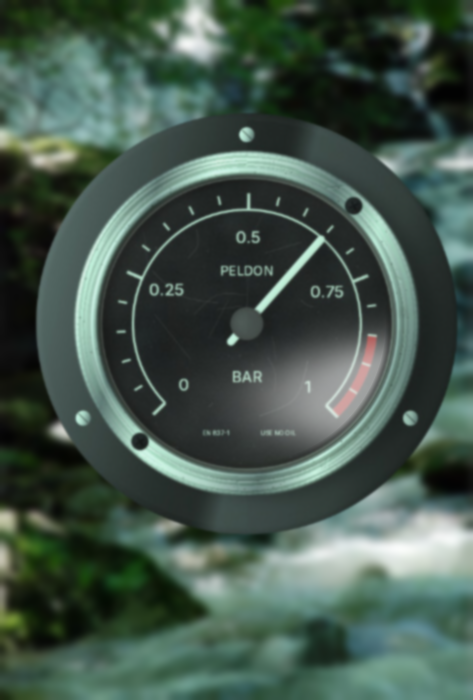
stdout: bar 0.65
